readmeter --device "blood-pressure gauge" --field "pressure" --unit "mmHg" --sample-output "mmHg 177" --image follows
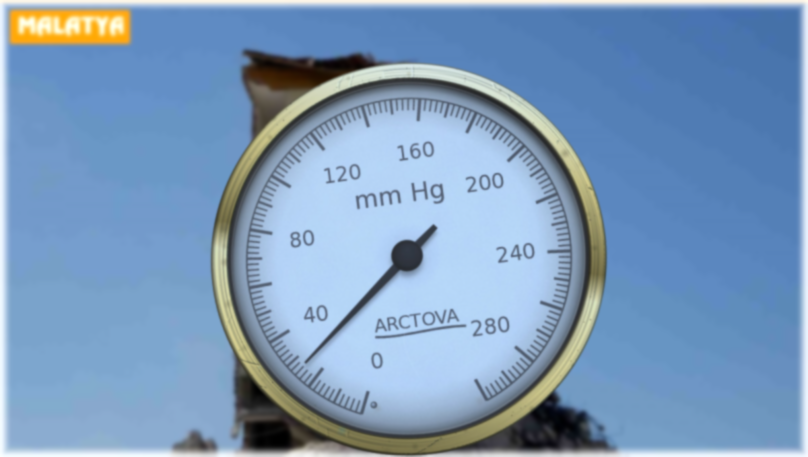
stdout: mmHg 26
